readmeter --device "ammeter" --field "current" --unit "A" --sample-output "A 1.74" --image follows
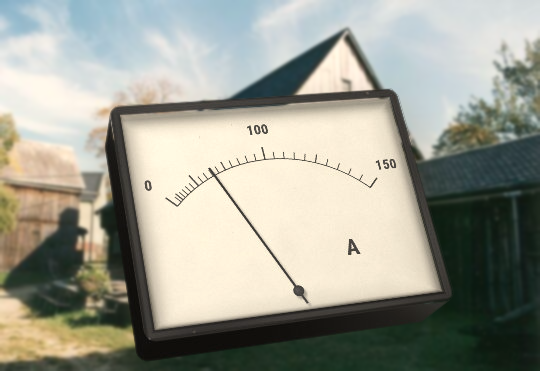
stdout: A 65
